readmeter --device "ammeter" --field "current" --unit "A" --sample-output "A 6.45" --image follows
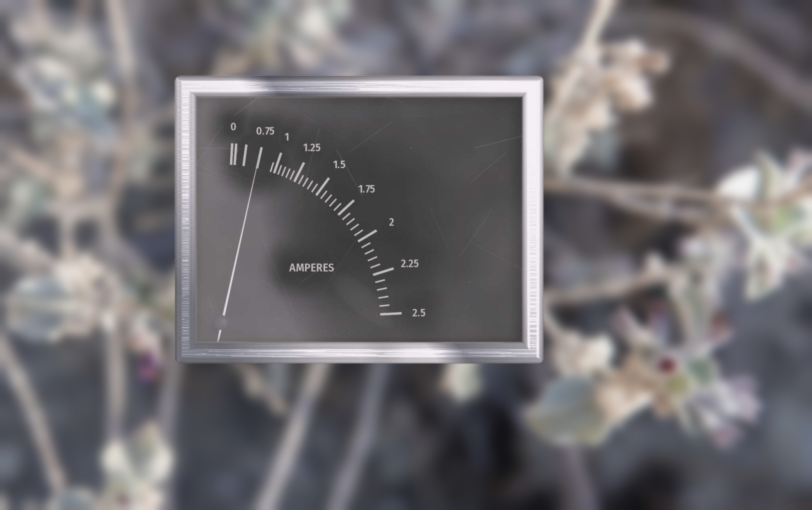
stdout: A 0.75
